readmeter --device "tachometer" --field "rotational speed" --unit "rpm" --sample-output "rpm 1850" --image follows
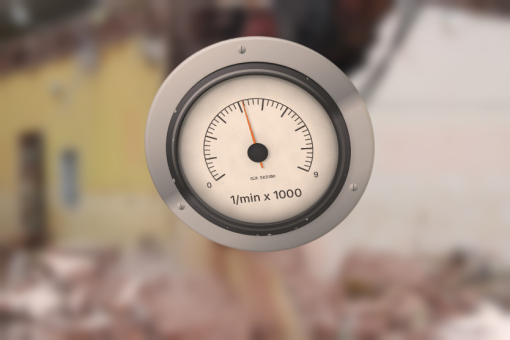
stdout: rpm 4200
